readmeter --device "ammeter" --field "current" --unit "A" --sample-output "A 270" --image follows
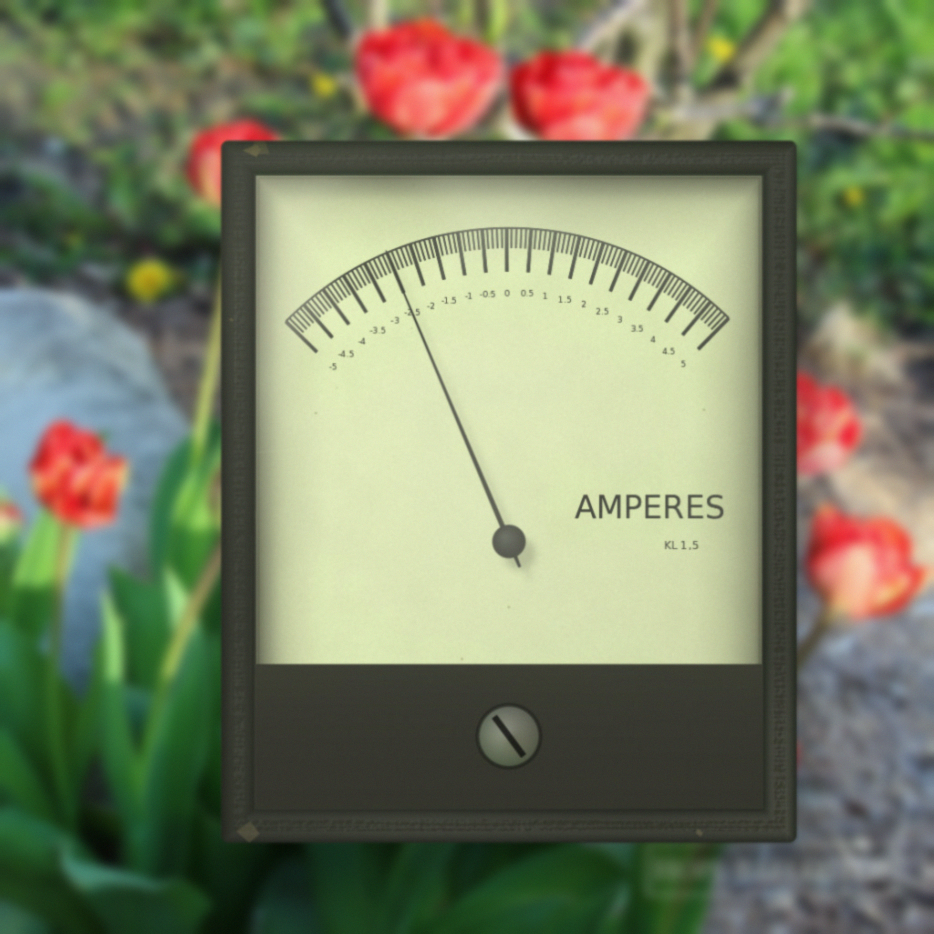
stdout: A -2.5
